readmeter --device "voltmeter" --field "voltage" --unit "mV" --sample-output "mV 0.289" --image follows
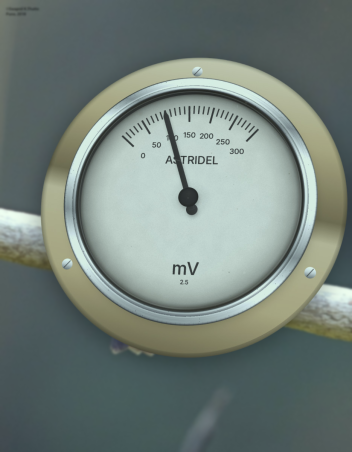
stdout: mV 100
